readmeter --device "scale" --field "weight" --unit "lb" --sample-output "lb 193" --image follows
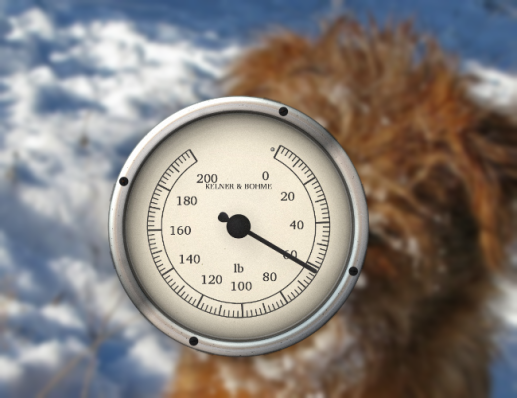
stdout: lb 62
